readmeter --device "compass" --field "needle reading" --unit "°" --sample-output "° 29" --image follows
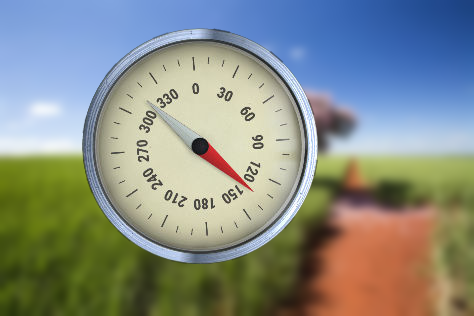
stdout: ° 135
